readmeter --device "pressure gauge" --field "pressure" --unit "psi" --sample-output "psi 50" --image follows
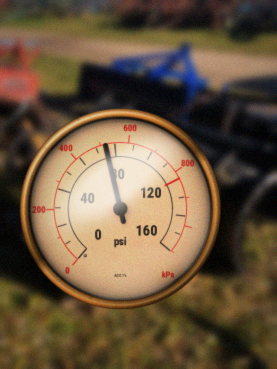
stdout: psi 75
